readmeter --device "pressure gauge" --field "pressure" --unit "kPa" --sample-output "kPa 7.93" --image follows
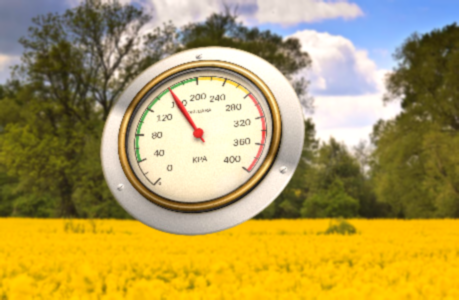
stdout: kPa 160
